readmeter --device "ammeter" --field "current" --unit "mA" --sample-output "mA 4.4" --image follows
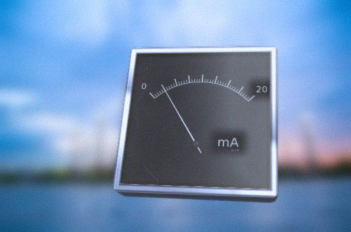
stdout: mA 2.5
